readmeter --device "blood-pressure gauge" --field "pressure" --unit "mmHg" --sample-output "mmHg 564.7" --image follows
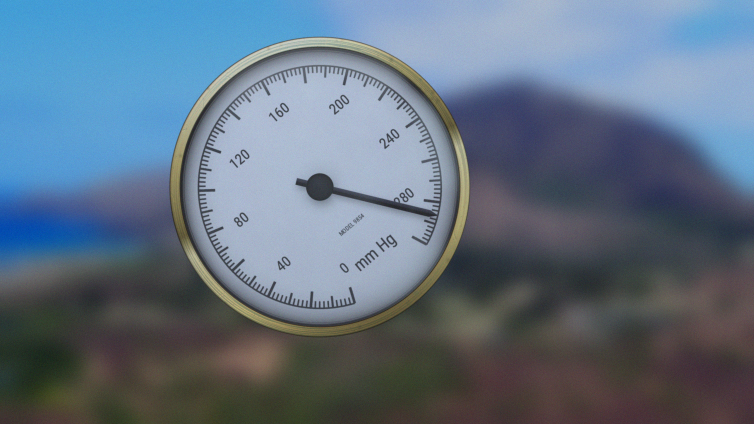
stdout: mmHg 286
